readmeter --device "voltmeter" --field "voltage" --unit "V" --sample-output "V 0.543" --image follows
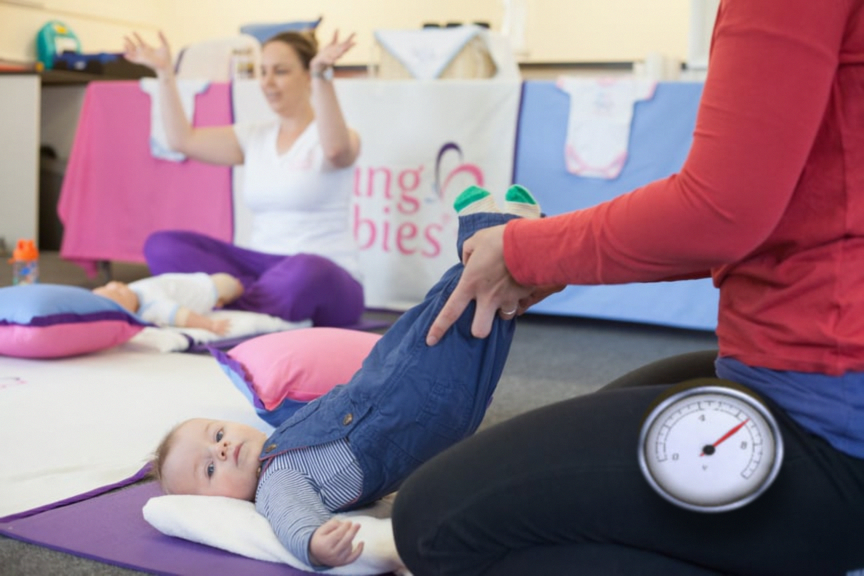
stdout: V 6.5
